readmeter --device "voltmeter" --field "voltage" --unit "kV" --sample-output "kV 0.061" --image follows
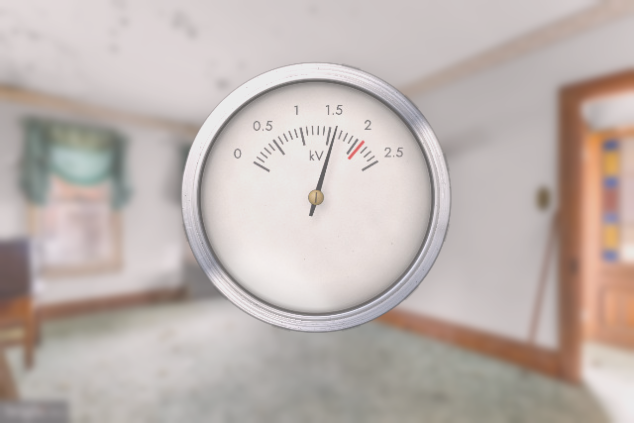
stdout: kV 1.6
